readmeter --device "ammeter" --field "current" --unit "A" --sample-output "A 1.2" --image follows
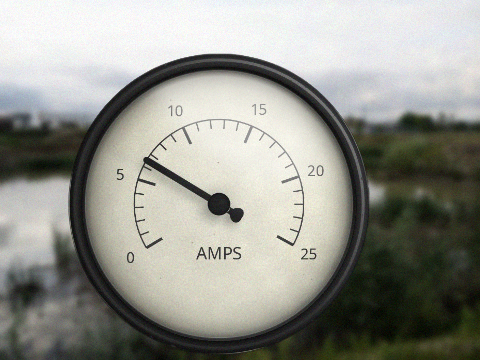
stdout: A 6.5
